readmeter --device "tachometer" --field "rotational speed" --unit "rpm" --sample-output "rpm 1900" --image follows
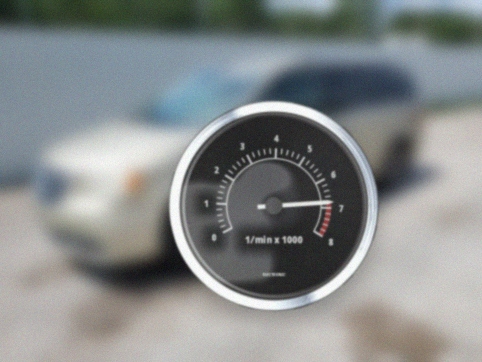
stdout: rpm 6800
